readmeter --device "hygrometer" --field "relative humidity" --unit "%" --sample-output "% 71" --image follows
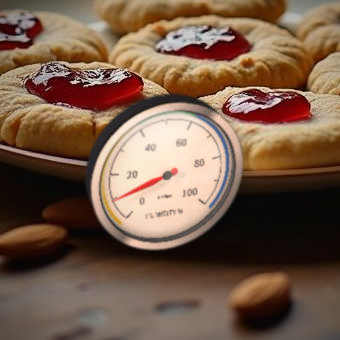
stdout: % 10
